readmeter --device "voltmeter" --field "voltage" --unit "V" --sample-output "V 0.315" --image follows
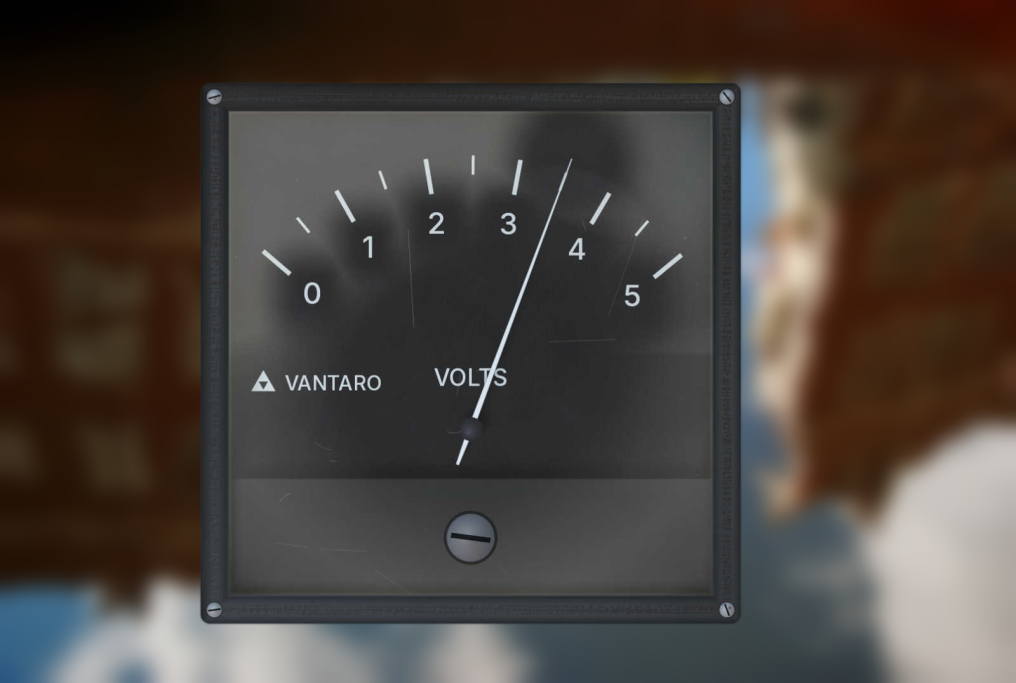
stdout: V 3.5
